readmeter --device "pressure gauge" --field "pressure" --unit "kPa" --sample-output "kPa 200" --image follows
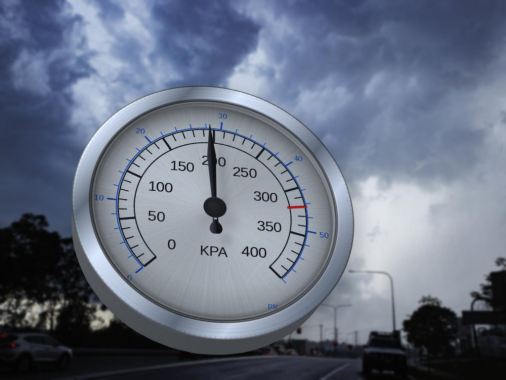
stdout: kPa 195
